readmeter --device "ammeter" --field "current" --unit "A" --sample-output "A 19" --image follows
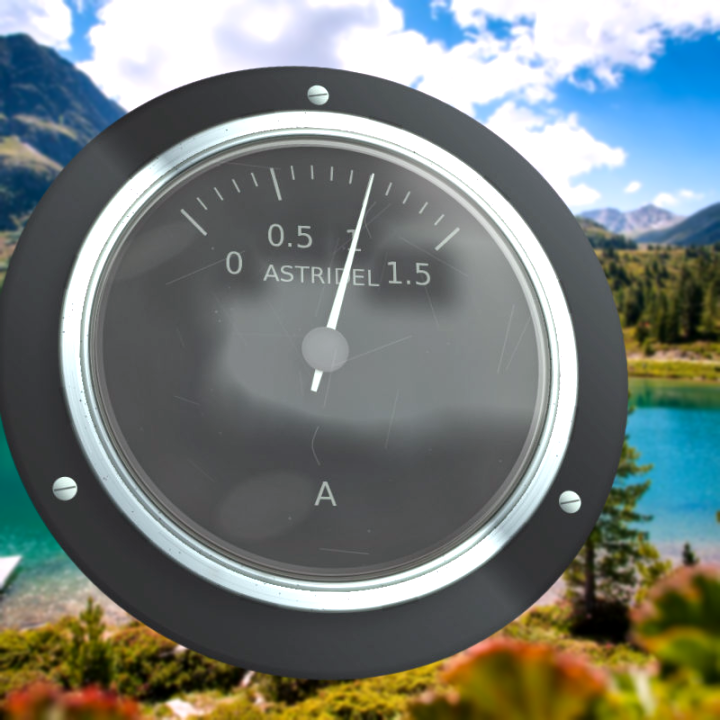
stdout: A 1
